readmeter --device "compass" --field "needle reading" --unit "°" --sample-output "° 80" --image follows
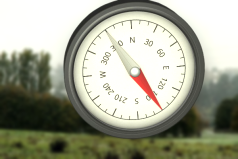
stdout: ° 150
